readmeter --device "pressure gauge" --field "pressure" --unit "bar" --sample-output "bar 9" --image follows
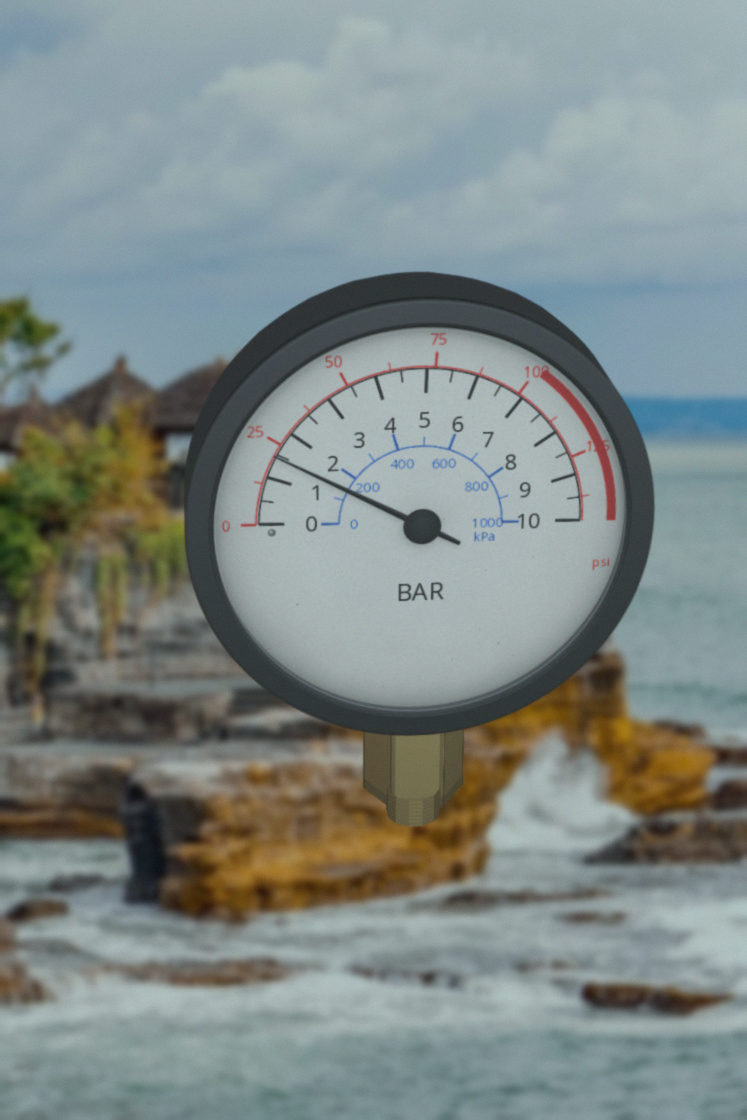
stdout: bar 1.5
